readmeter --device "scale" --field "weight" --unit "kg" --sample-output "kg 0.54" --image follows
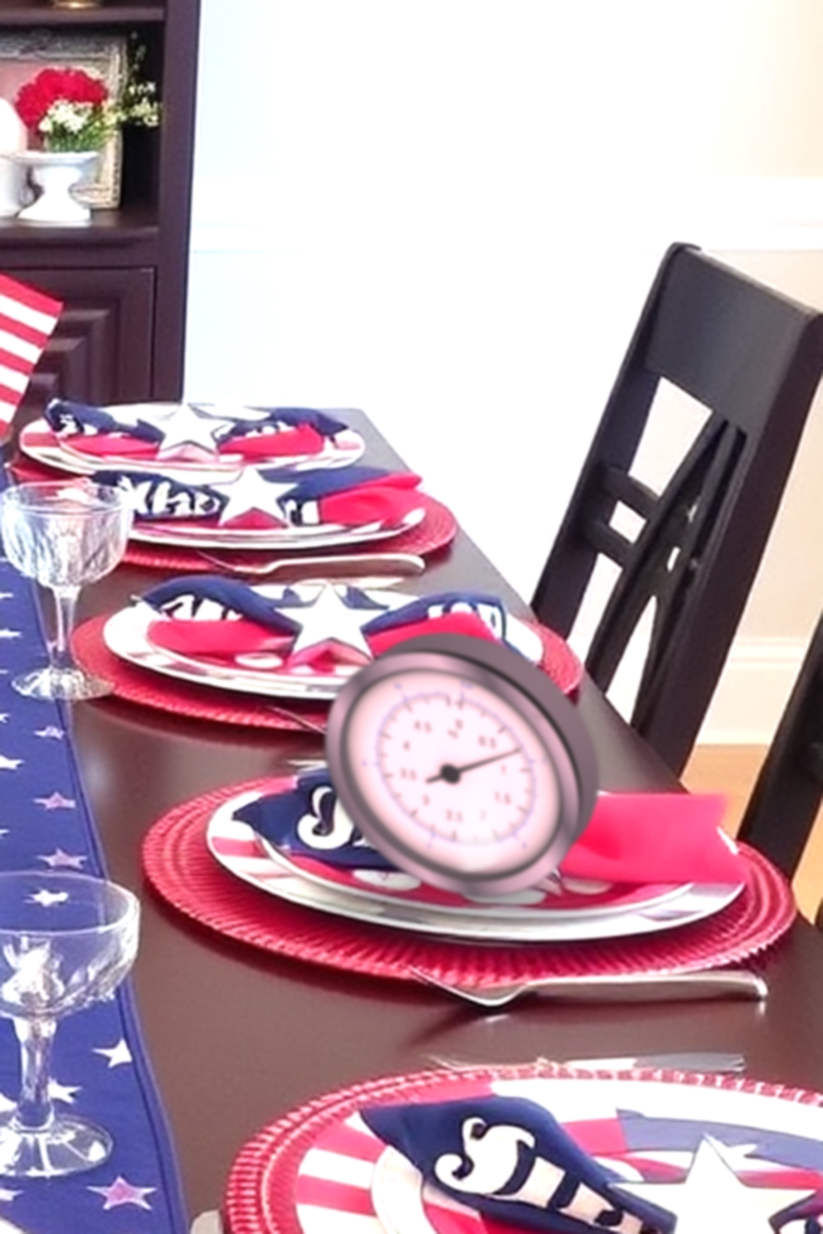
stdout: kg 0.75
